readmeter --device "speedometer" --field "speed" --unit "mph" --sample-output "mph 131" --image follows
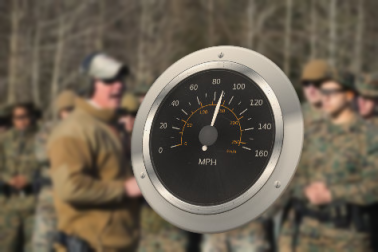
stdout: mph 90
